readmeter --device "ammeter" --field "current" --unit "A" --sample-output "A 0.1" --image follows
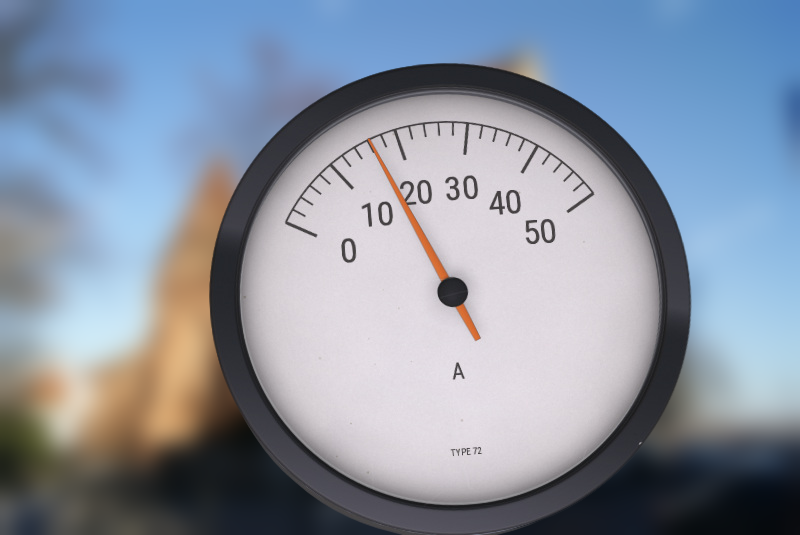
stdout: A 16
